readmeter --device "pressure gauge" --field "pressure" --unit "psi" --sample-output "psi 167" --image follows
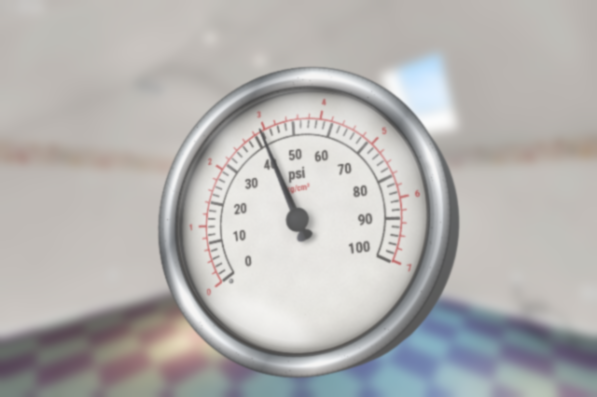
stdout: psi 42
